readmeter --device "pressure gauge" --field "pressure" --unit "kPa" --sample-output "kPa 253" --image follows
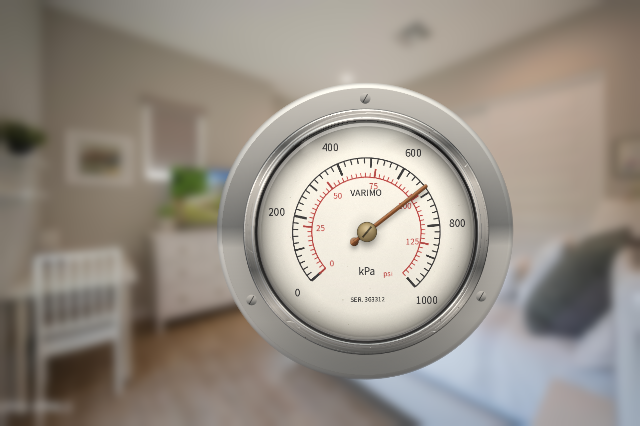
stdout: kPa 680
